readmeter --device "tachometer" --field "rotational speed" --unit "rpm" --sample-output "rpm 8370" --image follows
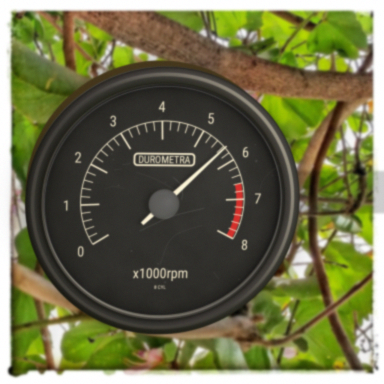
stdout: rpm 5600
